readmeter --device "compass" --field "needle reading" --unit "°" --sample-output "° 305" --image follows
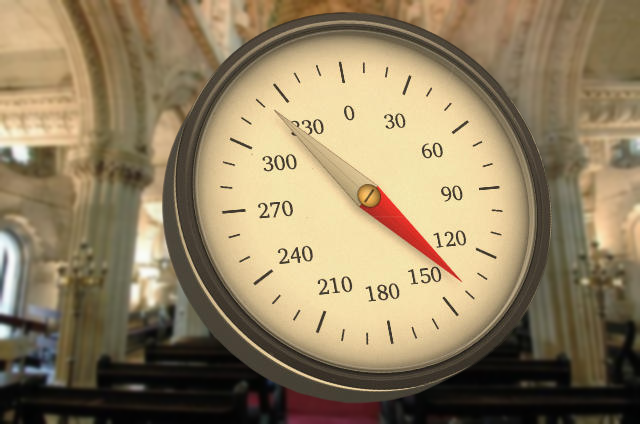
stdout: ° 140
